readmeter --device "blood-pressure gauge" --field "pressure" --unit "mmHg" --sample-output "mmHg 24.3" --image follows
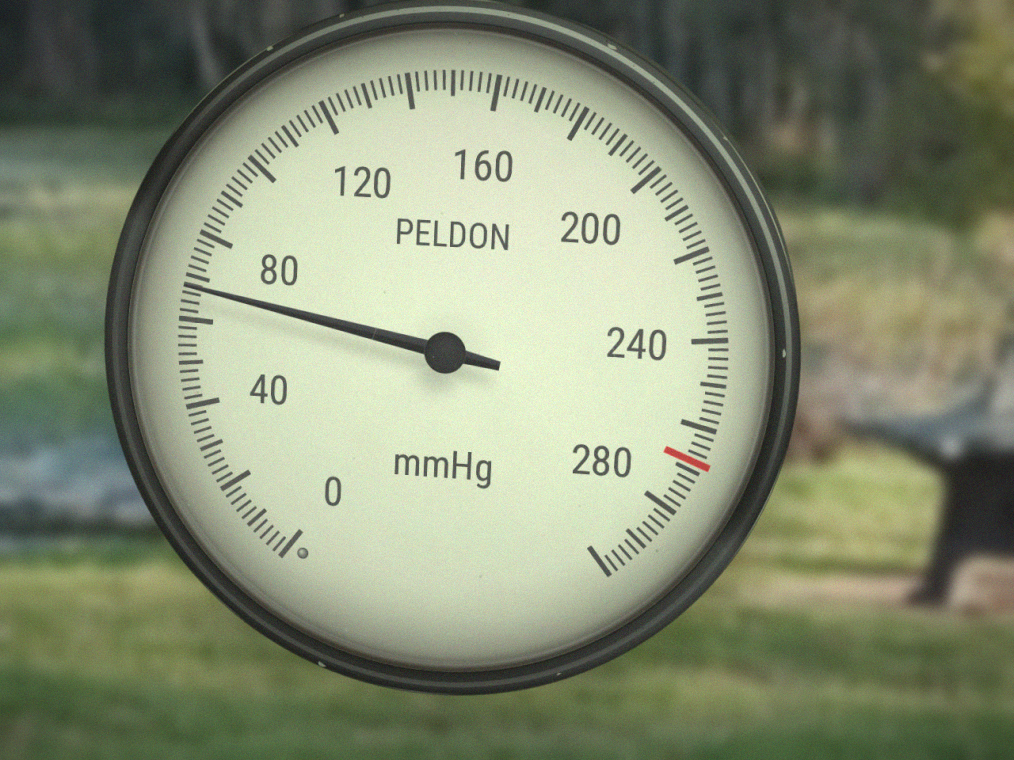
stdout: mmHg 68
